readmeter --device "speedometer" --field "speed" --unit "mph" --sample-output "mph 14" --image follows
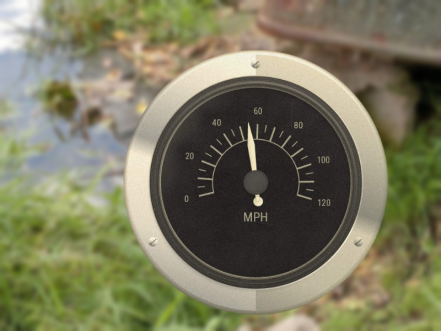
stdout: mph 55
